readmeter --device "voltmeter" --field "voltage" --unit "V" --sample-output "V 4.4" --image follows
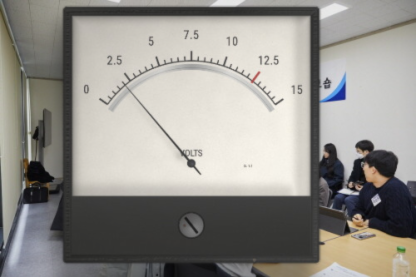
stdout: V 2
